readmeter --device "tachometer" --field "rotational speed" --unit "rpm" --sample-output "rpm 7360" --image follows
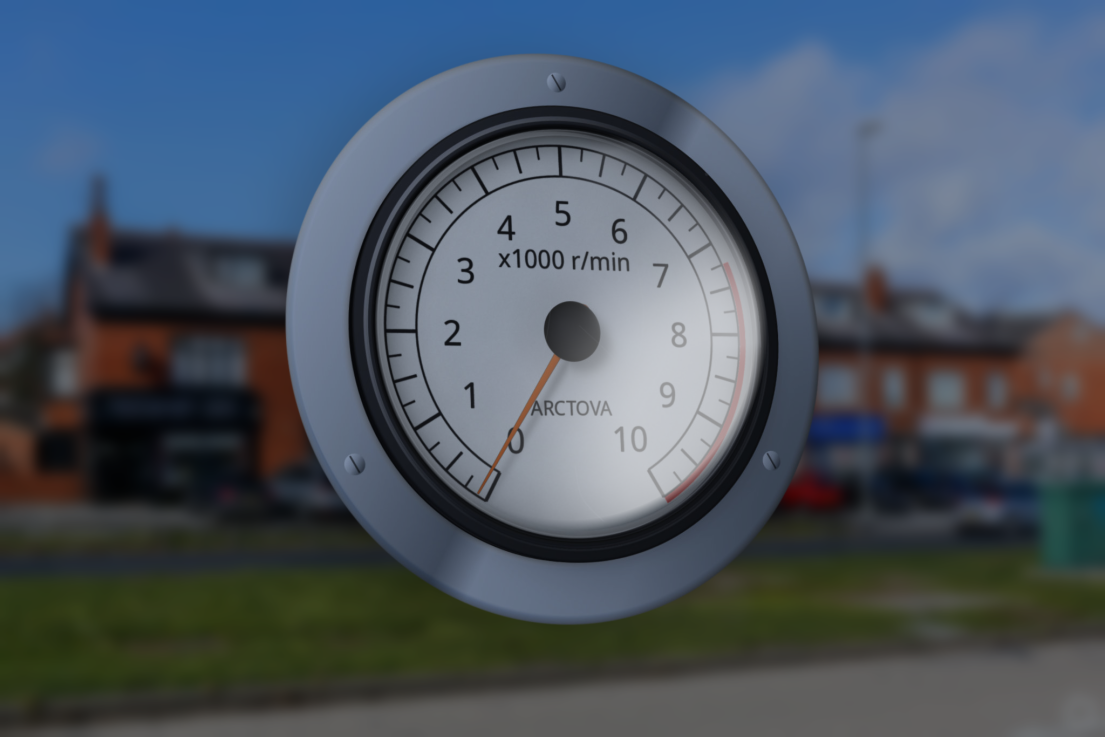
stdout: rpm 125
